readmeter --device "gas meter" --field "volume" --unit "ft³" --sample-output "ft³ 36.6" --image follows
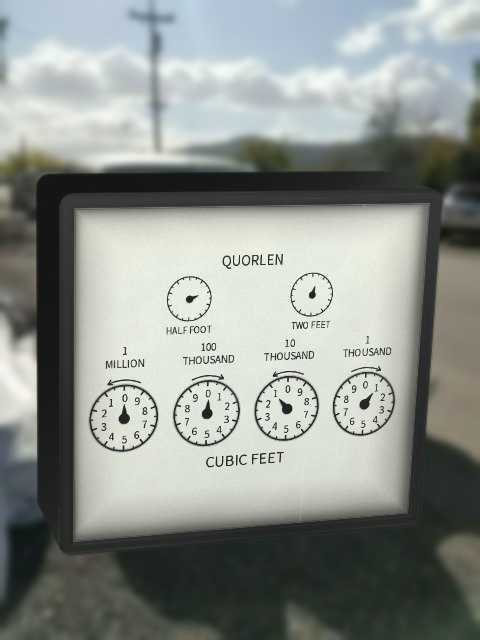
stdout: ft³ 1100
